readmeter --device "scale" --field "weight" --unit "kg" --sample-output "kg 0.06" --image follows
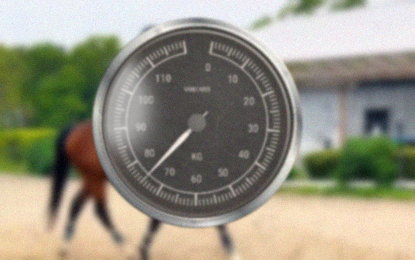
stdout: kg 75
